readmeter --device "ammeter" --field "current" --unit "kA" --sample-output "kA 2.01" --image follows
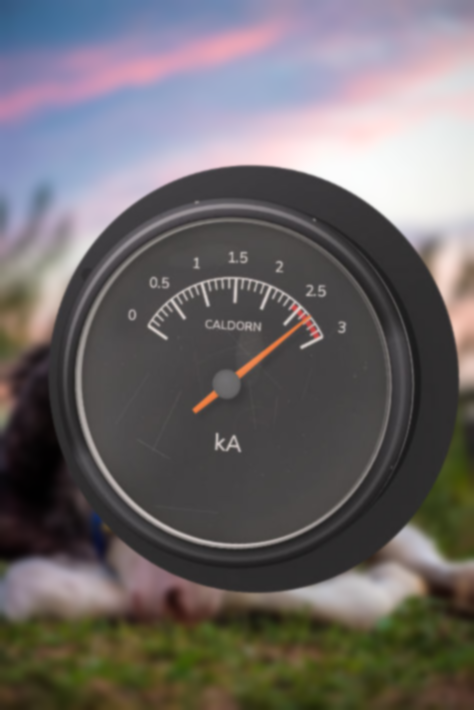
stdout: kA 2.7
